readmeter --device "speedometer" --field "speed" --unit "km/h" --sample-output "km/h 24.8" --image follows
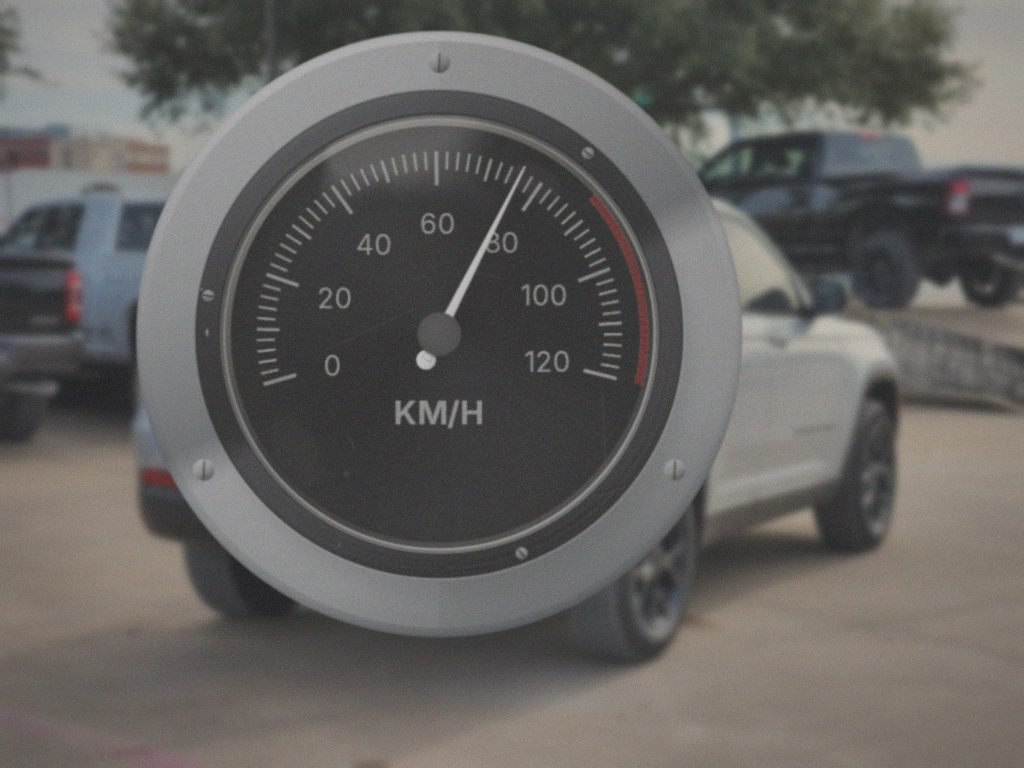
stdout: km/h 76
